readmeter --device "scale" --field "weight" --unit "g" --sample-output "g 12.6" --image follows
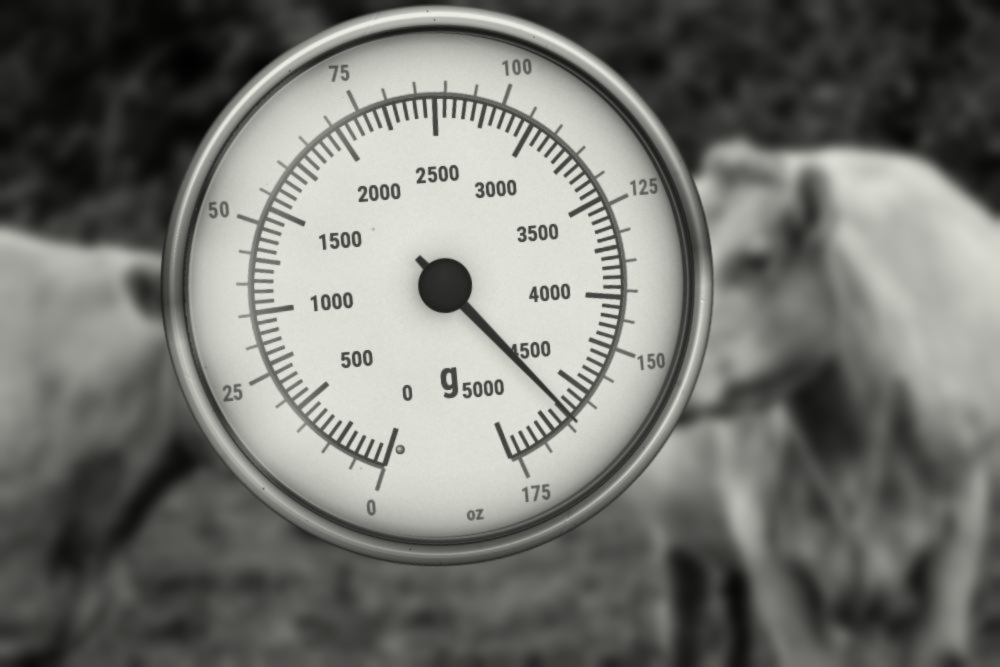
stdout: g 4650
